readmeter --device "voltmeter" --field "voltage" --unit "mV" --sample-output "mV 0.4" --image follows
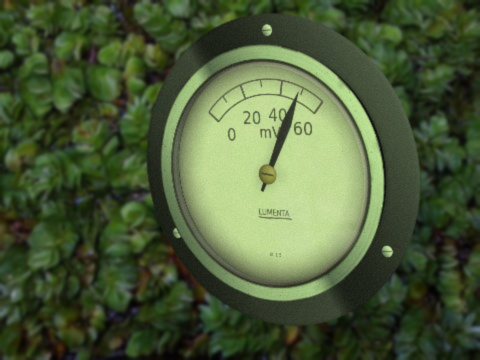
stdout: mV 50
